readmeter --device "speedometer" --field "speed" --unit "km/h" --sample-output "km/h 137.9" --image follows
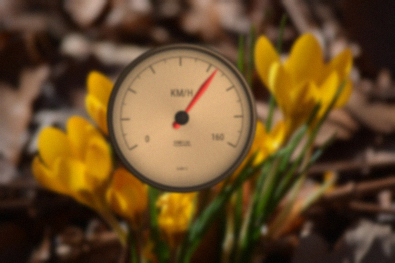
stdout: km/h 105
